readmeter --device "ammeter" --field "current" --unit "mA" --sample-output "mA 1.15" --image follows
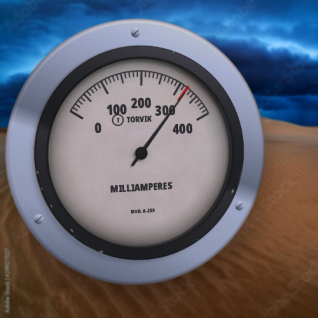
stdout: mA 320
